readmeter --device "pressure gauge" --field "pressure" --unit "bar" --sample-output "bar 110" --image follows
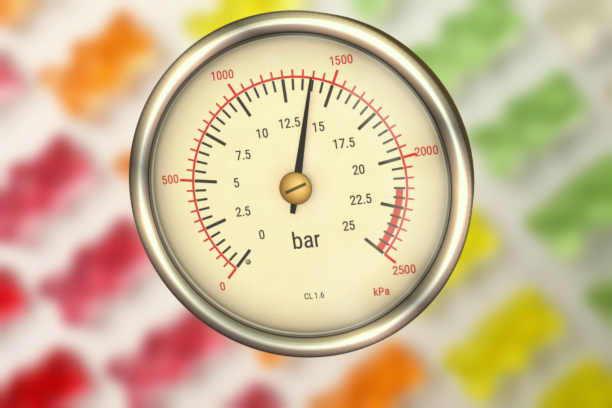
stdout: bar 14
